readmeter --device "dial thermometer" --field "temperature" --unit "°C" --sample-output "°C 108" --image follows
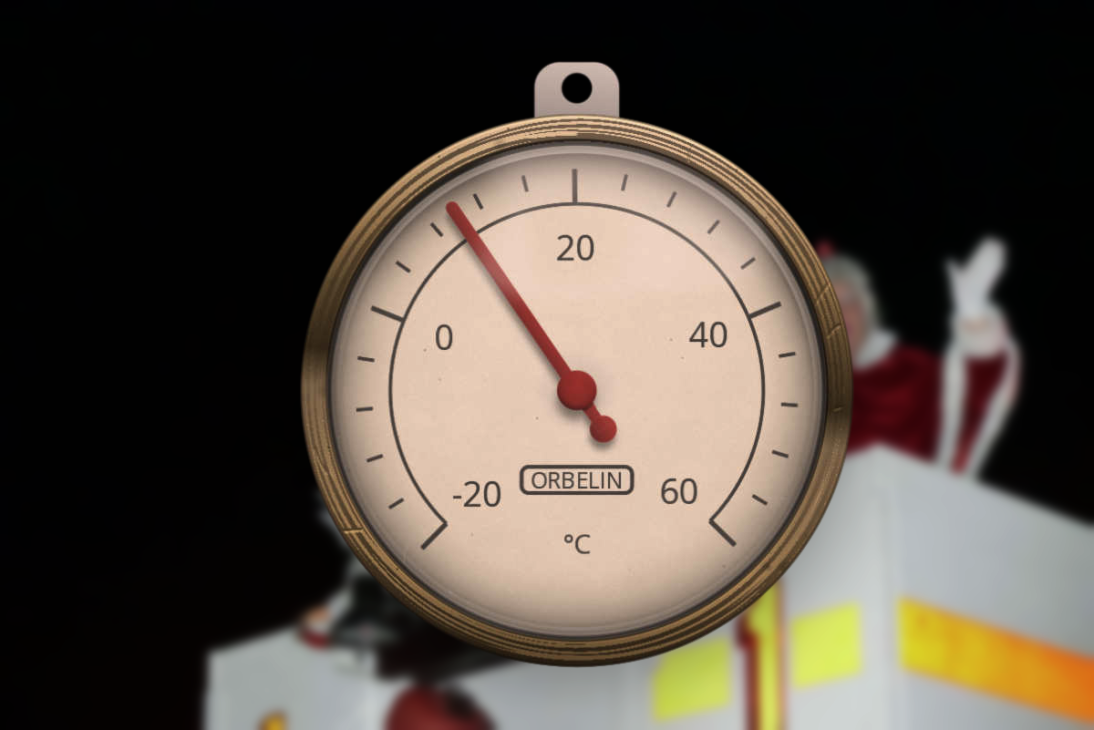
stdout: °C 10
